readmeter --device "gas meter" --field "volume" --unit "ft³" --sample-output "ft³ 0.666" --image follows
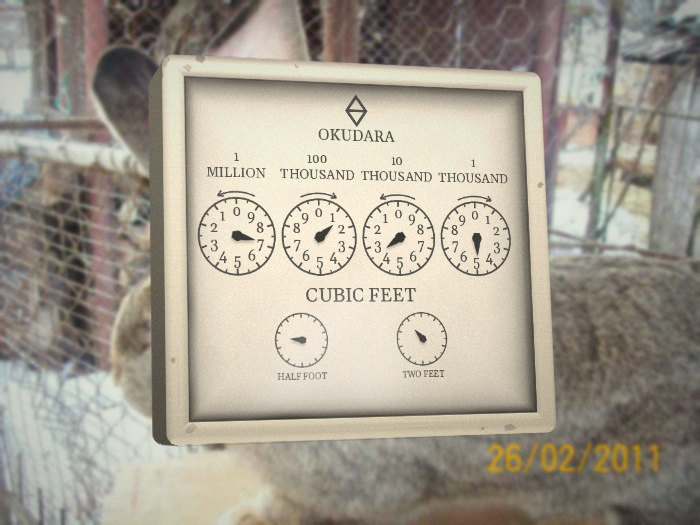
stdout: ft³ 713500
